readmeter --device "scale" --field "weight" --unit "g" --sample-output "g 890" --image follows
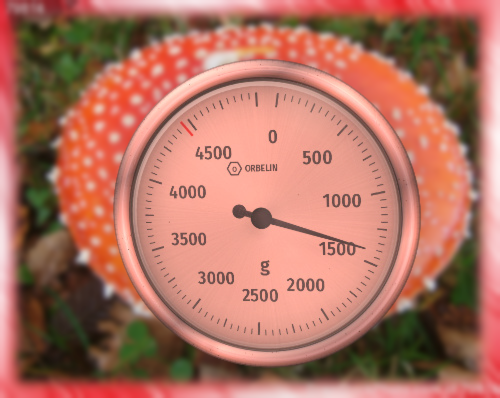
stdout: g 1400
